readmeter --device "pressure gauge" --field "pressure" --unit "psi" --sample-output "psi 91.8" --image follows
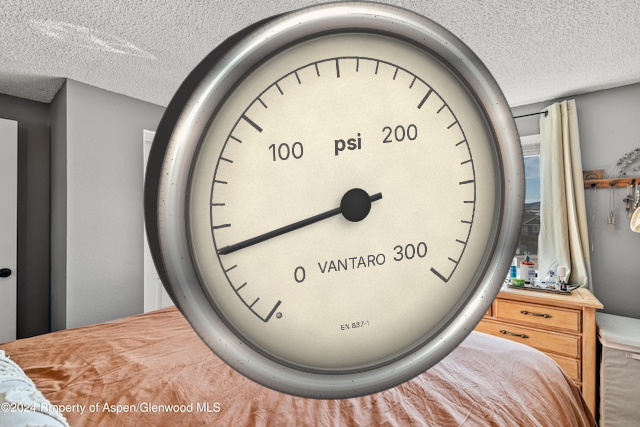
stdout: psi 40
